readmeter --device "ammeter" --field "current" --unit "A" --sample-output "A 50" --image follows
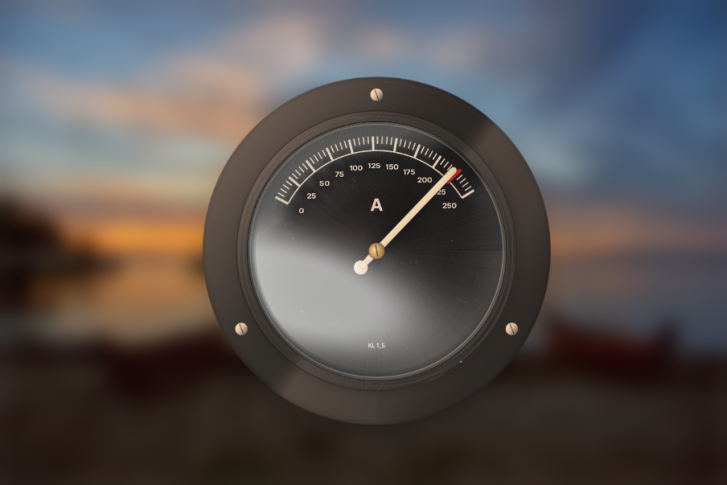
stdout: A 220
